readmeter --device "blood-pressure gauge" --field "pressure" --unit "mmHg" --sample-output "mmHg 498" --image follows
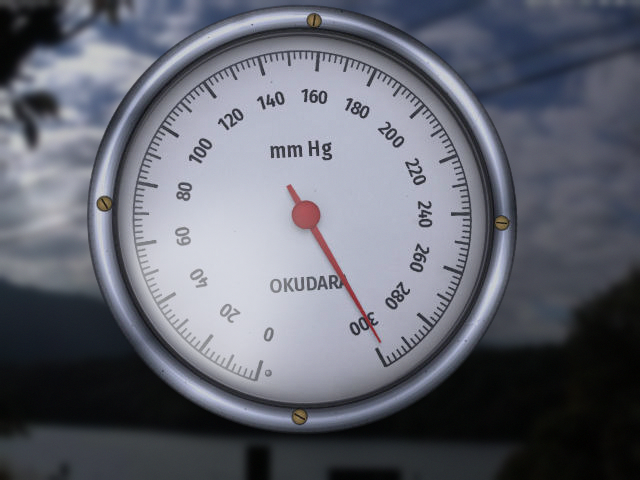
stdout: mmHg 298
